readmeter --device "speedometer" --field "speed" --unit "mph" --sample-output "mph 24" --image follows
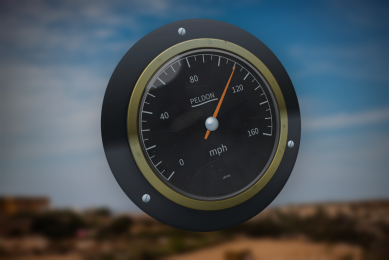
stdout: mph 110
